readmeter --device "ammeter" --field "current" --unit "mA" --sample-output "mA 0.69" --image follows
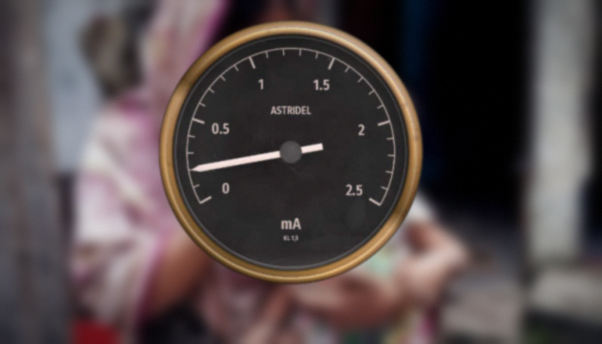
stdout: mA 0.2
